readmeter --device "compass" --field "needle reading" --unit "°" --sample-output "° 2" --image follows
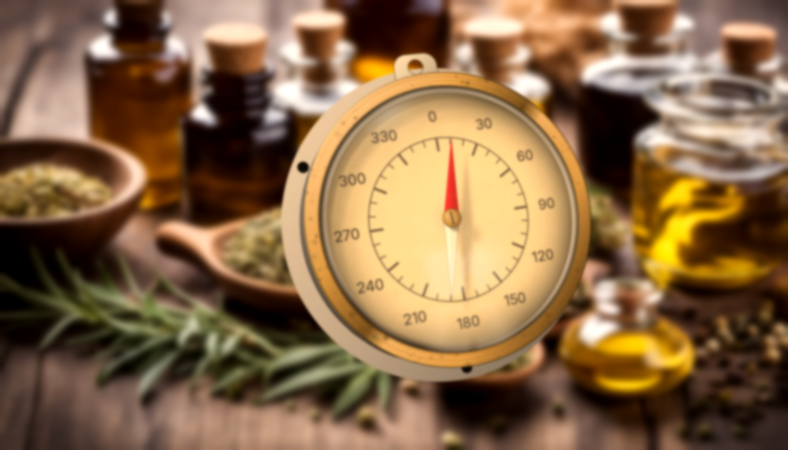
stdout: ° 10
